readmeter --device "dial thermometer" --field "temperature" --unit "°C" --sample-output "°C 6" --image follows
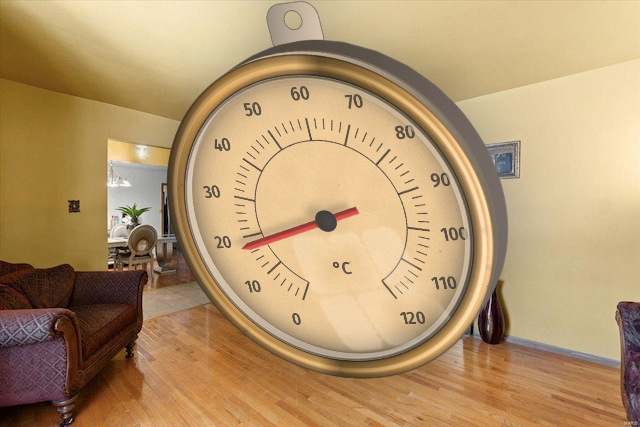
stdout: °C 18
